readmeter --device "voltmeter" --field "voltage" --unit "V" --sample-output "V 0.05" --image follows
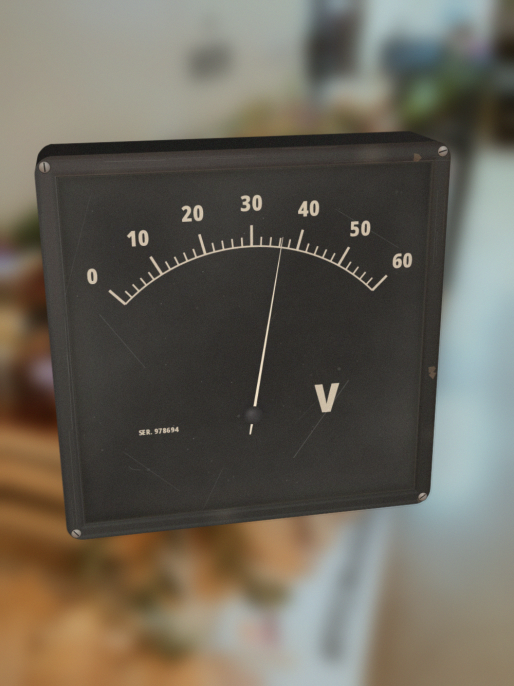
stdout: V 36
